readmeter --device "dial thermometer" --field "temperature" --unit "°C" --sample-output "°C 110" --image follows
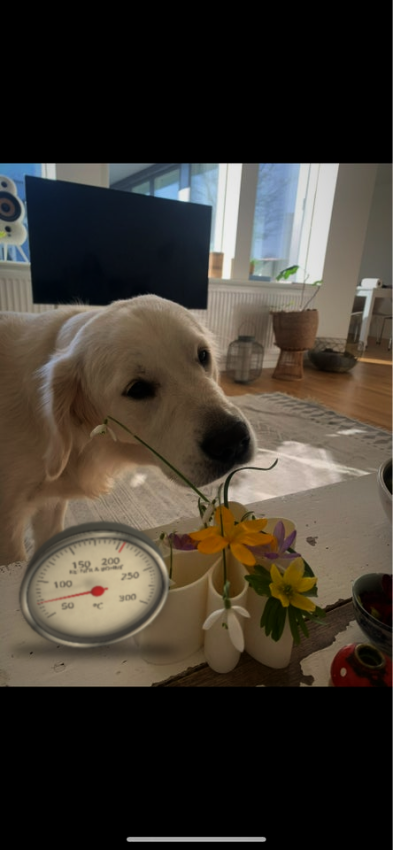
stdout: °C 75
